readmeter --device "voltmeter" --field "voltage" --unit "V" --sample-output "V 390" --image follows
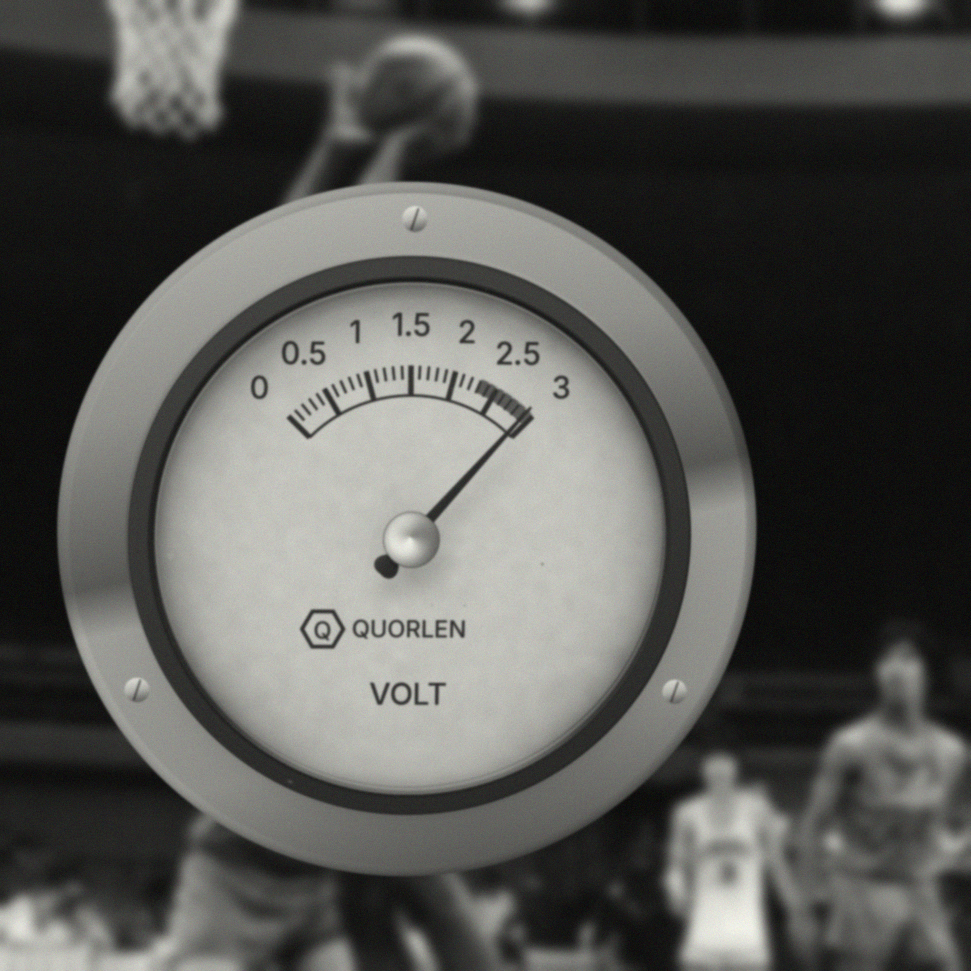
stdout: V 2.9
